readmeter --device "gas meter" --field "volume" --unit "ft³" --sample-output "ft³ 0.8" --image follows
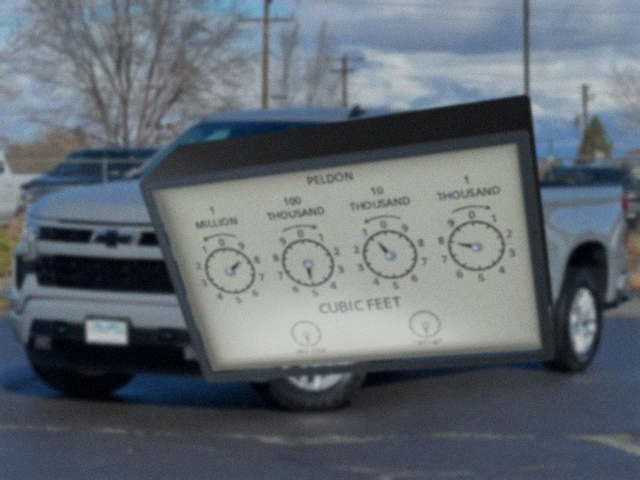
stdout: ft³ 850800
